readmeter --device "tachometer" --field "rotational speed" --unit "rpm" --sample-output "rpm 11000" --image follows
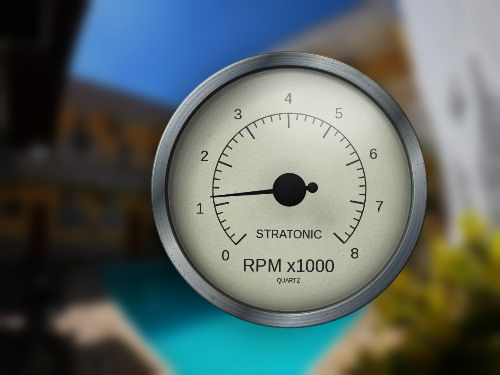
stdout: rpm 1200
